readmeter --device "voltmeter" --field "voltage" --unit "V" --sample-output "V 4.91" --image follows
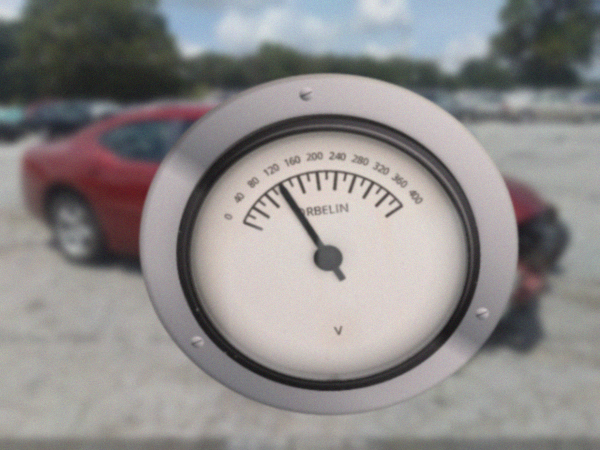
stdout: V 120
